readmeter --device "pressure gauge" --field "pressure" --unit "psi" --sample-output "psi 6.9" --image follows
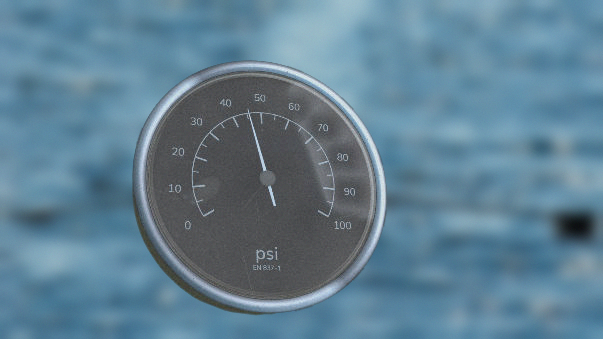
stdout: psi 45
